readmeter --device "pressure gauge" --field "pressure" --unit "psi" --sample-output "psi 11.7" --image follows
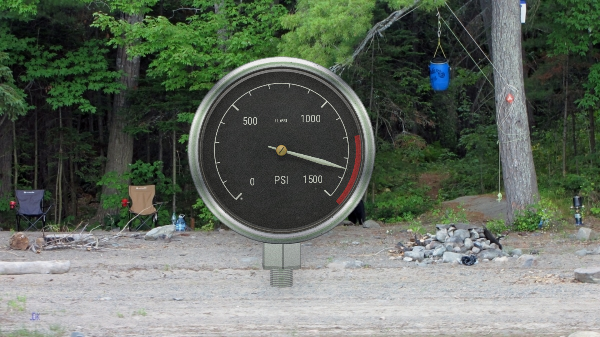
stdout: psi 1350
